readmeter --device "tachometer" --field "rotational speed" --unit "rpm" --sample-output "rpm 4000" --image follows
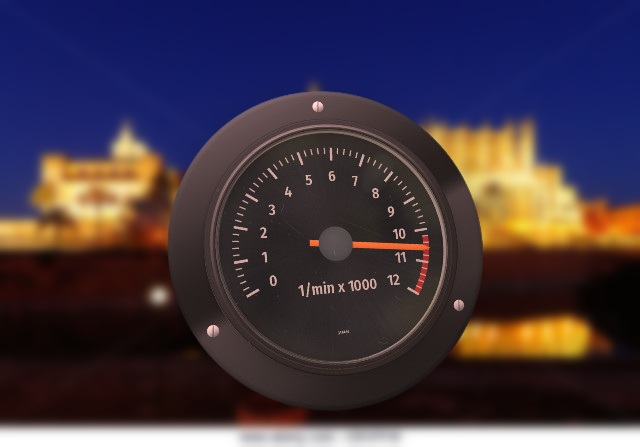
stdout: rpm 10600
